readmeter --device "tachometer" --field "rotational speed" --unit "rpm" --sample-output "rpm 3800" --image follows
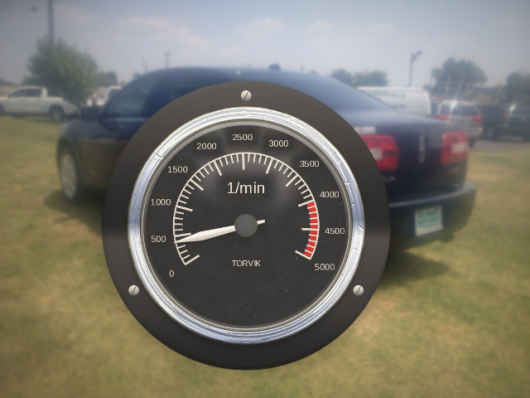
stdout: rpm 400
